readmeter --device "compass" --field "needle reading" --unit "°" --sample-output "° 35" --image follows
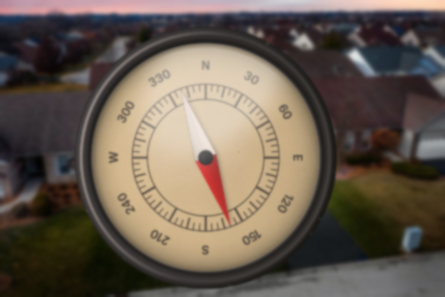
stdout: ° 160
